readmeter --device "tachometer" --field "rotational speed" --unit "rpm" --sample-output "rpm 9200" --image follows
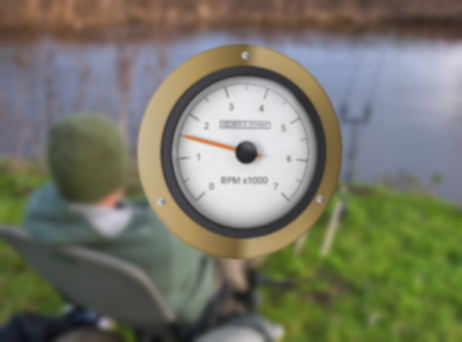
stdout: rpm 1500
